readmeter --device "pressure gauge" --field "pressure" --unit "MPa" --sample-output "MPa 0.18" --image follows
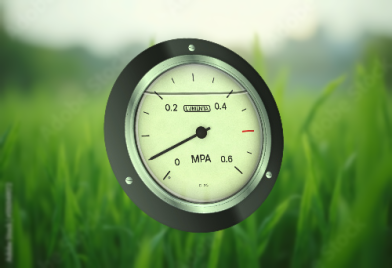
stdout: MPa 0.05
